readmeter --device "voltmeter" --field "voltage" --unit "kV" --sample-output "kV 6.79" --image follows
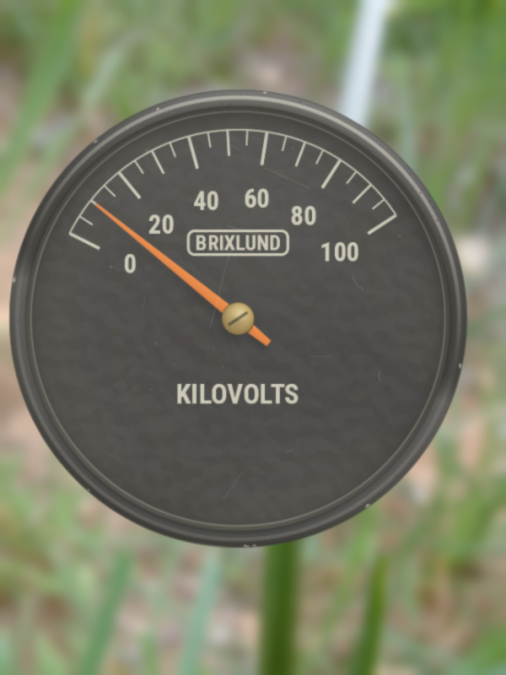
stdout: kV 10
